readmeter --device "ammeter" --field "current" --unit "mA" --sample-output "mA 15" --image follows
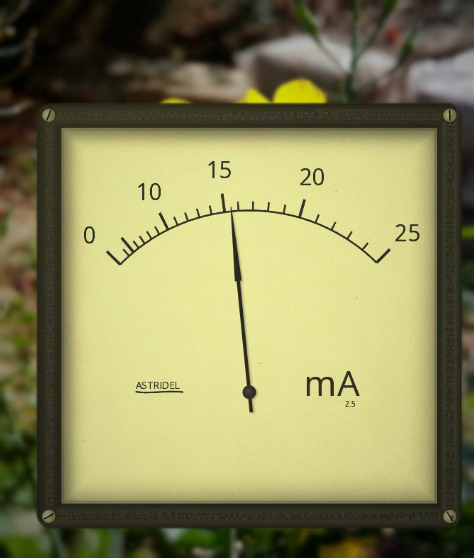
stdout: mA 15.5
